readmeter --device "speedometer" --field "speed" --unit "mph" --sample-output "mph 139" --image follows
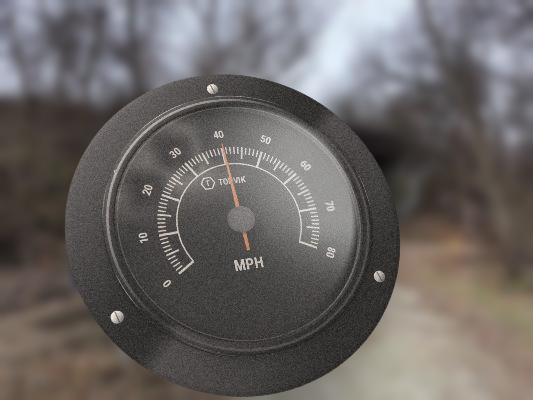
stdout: mph 40
